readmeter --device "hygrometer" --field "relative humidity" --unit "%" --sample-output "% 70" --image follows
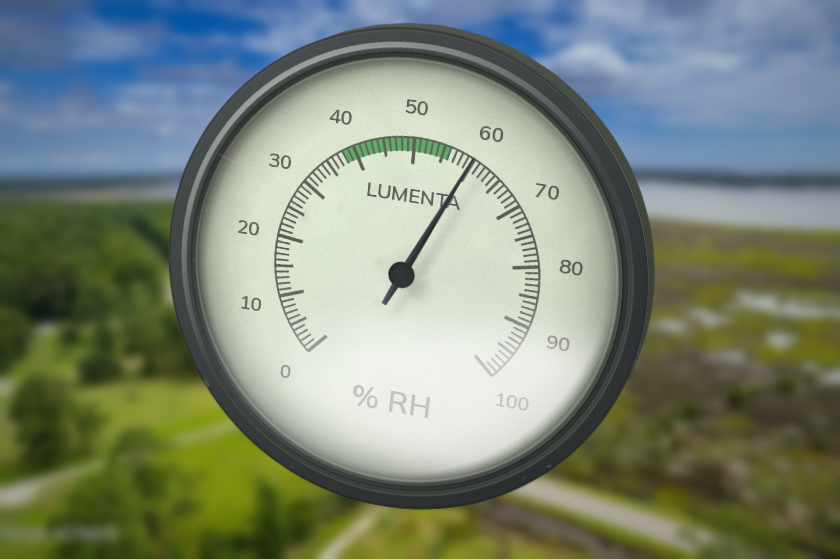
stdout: % 60
